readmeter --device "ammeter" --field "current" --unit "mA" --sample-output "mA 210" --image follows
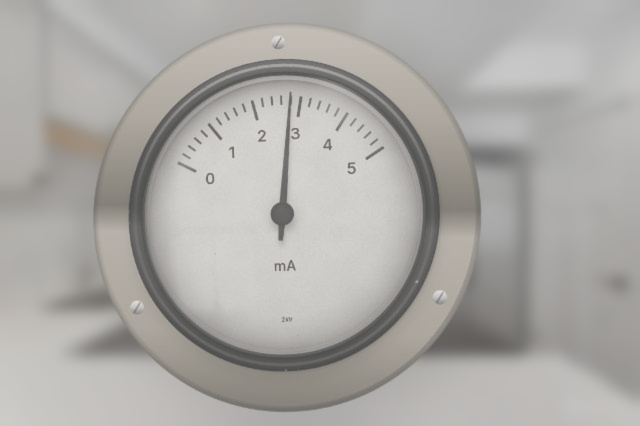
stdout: mA 2.8
